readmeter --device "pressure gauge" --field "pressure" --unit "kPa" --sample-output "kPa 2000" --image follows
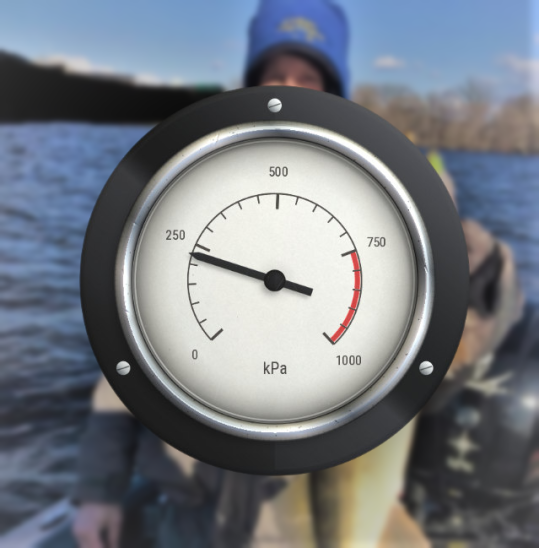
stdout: kPa 225
